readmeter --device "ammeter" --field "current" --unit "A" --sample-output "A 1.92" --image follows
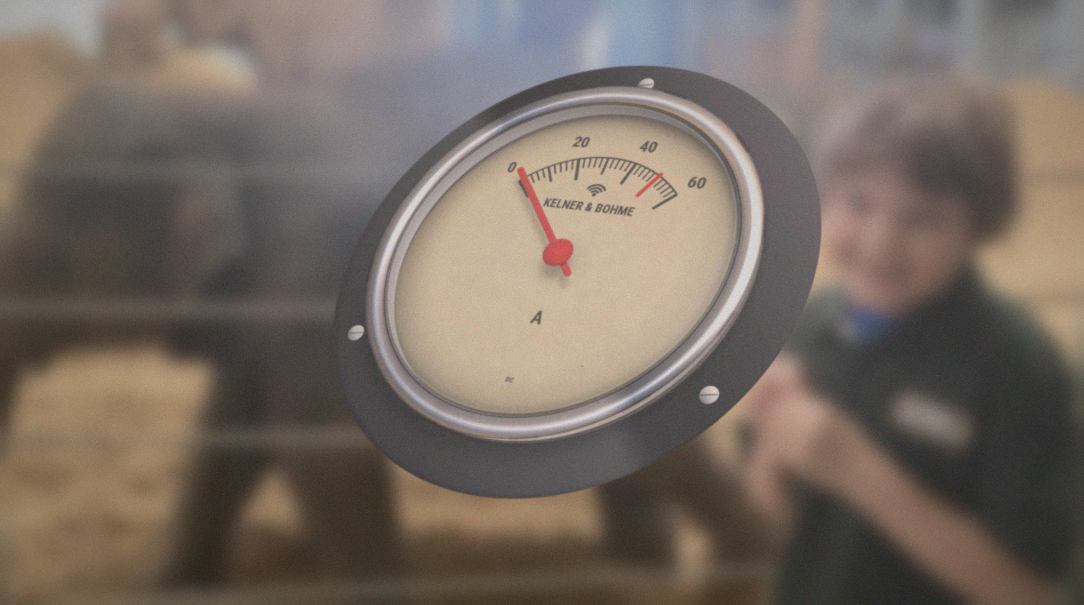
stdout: A 2
